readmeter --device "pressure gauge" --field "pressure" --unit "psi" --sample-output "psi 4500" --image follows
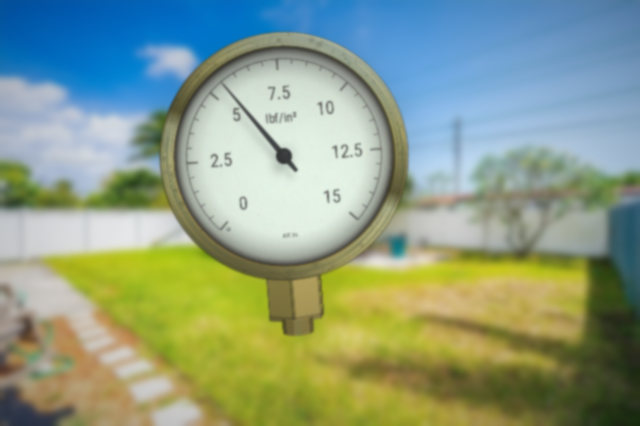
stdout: psi 5.5
